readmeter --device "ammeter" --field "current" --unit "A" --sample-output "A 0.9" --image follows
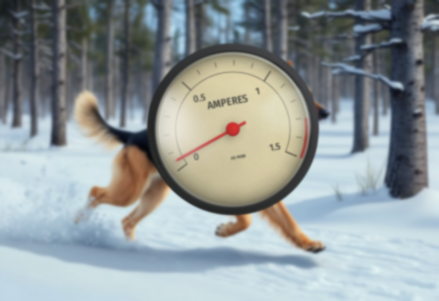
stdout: A 0.05
